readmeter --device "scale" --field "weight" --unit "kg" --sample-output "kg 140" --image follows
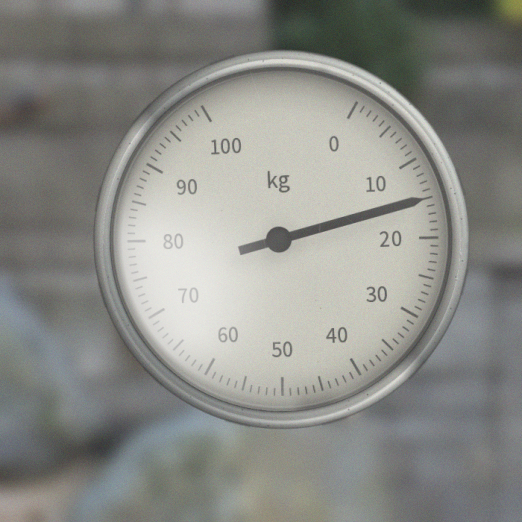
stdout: kg 15
